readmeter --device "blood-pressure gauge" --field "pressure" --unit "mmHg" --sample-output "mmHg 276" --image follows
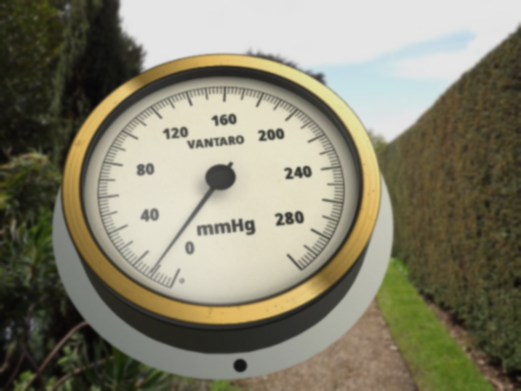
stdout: mmHg 10
